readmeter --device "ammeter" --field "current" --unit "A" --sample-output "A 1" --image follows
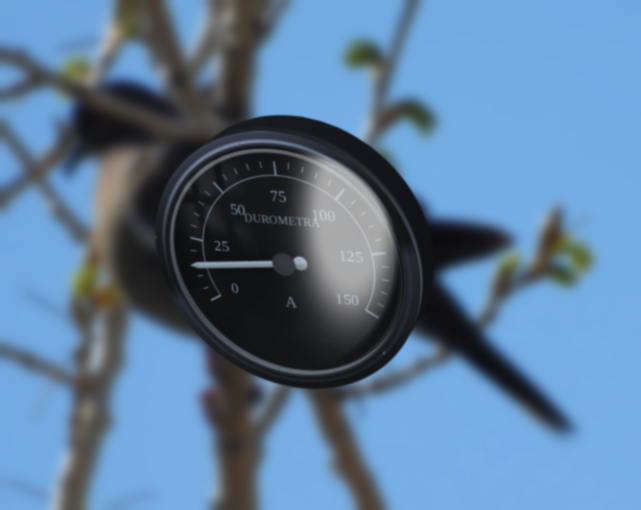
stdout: A 15
